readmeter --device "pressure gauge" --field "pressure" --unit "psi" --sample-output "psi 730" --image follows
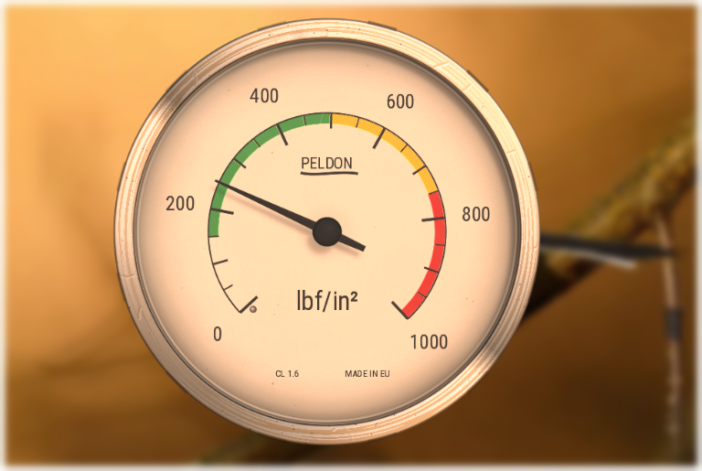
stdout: psi 250
